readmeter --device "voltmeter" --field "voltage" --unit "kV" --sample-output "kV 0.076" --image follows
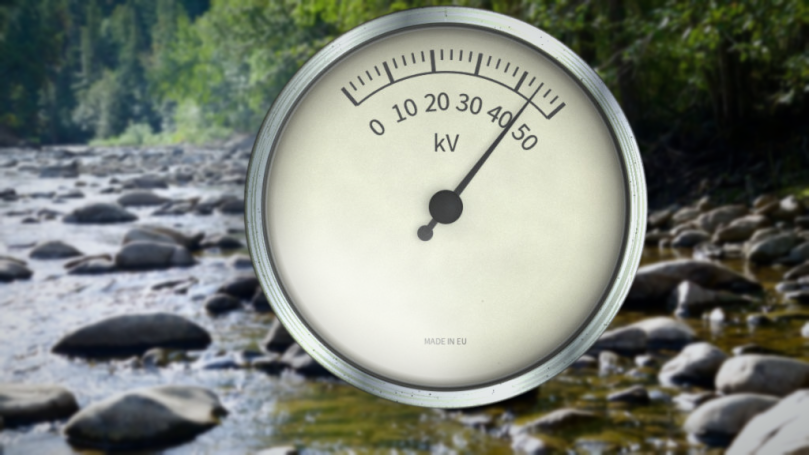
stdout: kV 44
